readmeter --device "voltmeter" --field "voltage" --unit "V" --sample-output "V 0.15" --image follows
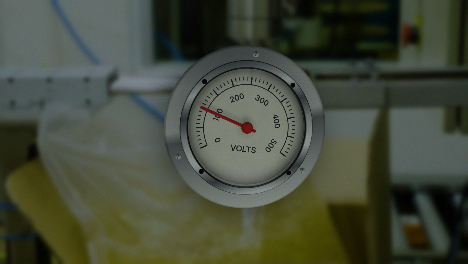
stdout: V 100
